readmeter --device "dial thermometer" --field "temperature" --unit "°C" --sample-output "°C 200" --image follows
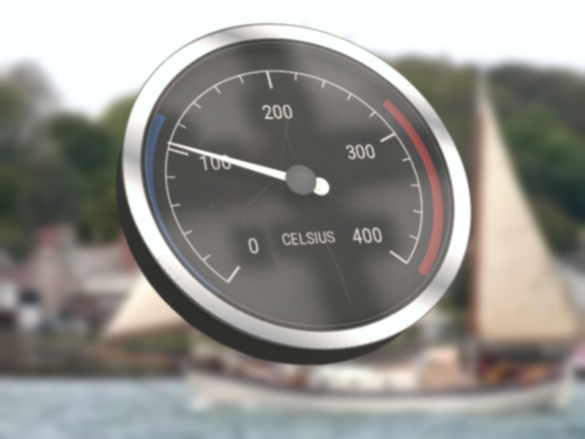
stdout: °C 100
